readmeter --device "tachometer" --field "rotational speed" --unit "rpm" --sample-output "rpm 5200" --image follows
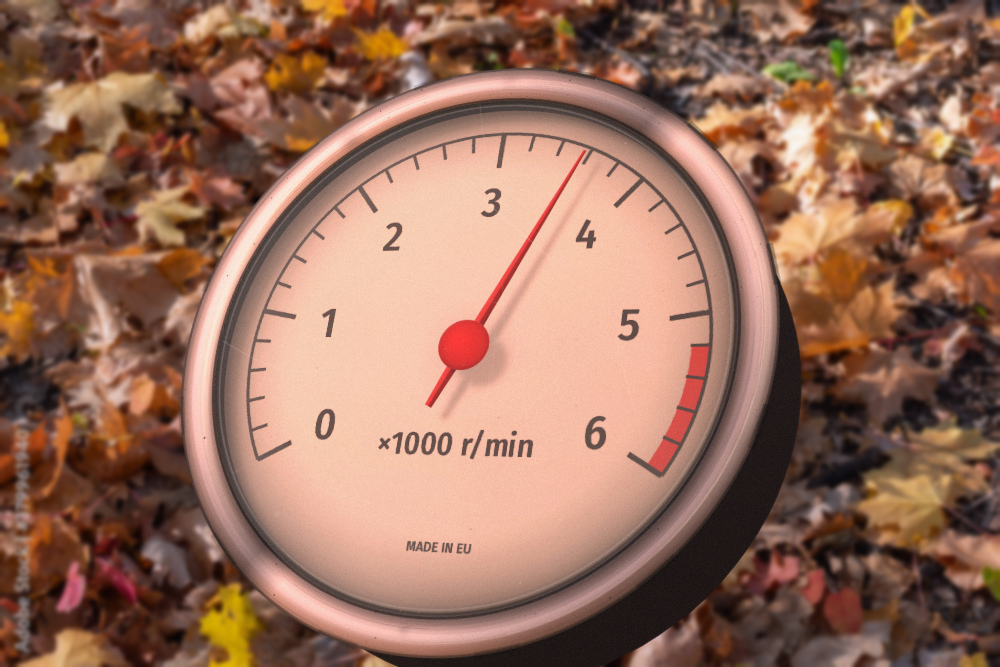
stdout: rpm 3600
